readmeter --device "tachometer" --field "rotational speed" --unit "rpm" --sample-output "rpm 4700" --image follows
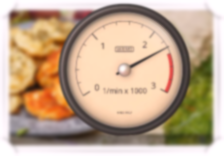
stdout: rpm 2300
